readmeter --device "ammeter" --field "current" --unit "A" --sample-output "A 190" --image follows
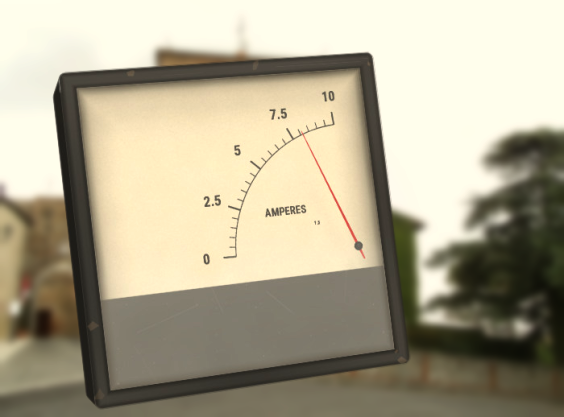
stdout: A 8
